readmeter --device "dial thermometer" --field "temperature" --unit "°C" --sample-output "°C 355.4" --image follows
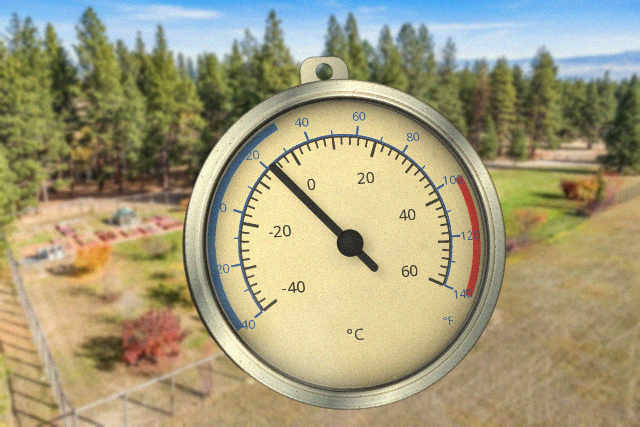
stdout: °C -6
